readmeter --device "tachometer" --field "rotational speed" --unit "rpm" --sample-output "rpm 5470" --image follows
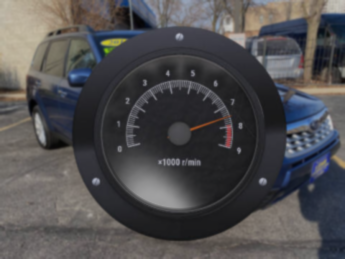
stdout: rpm 7500
